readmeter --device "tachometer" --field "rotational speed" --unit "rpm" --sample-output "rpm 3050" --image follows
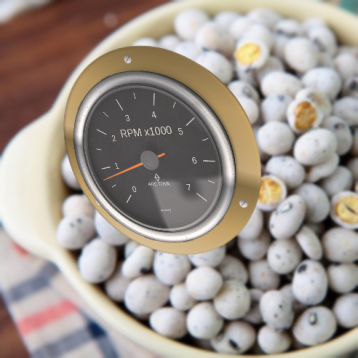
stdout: rpm 750
